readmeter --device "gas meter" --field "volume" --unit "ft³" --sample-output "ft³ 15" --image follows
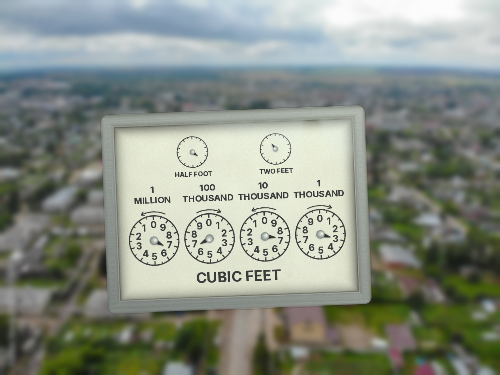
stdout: ft³ 667300
